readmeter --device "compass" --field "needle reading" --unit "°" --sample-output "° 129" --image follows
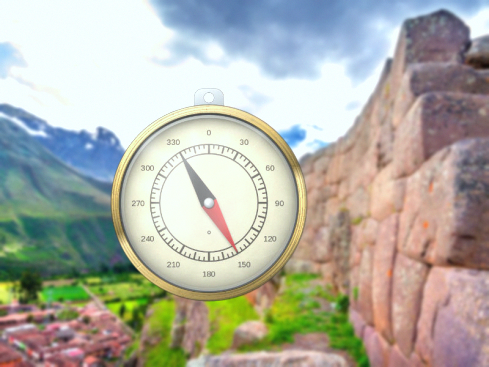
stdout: ° 150
